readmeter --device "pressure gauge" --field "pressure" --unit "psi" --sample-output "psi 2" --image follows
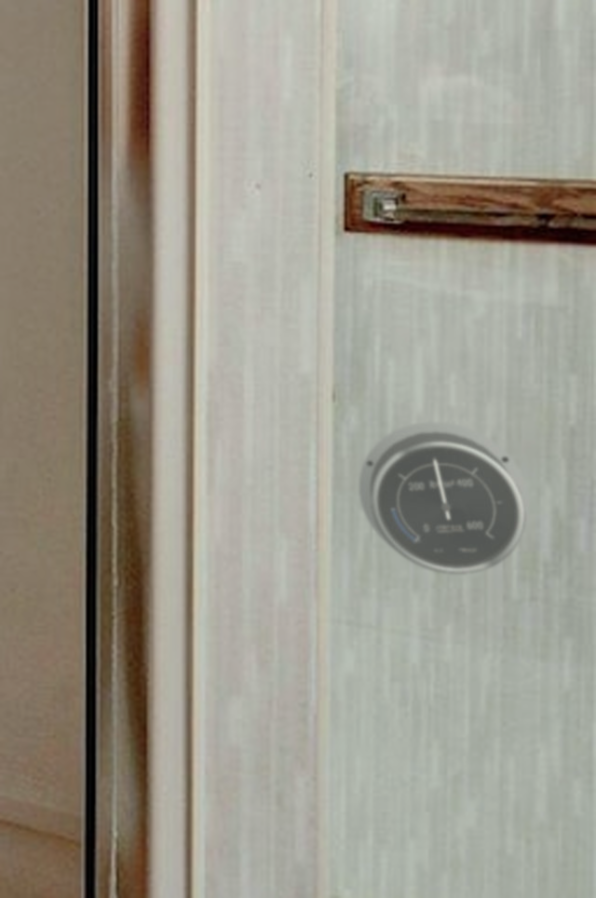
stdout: psi 300
